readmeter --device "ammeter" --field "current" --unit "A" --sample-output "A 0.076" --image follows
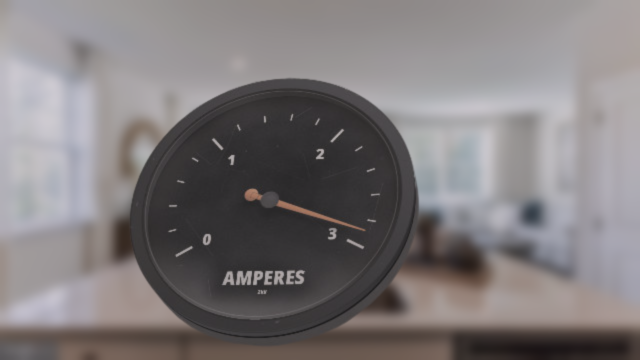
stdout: A 2.9
